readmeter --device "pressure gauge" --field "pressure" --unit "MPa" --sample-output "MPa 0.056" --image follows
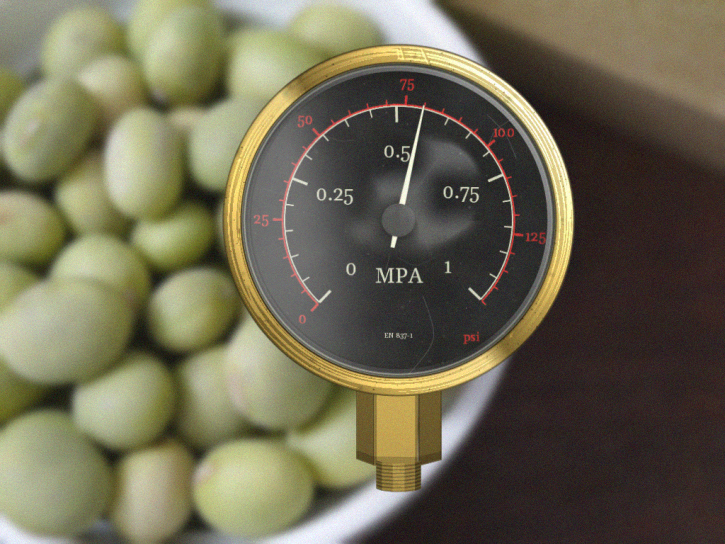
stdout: MPa 0.55
